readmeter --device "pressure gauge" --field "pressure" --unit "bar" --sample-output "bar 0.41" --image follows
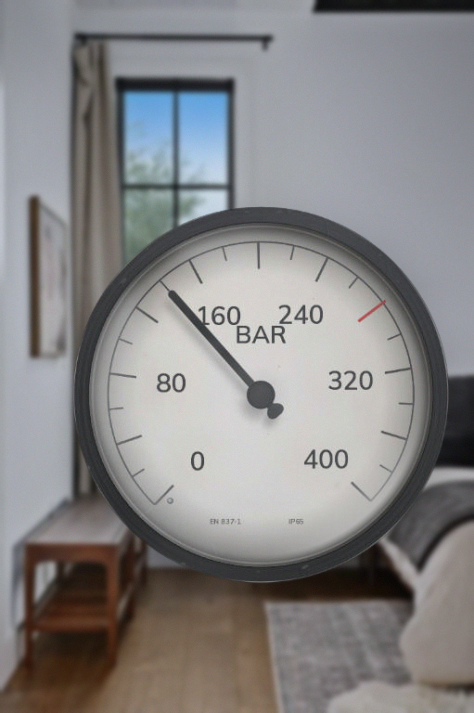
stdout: bar 140
